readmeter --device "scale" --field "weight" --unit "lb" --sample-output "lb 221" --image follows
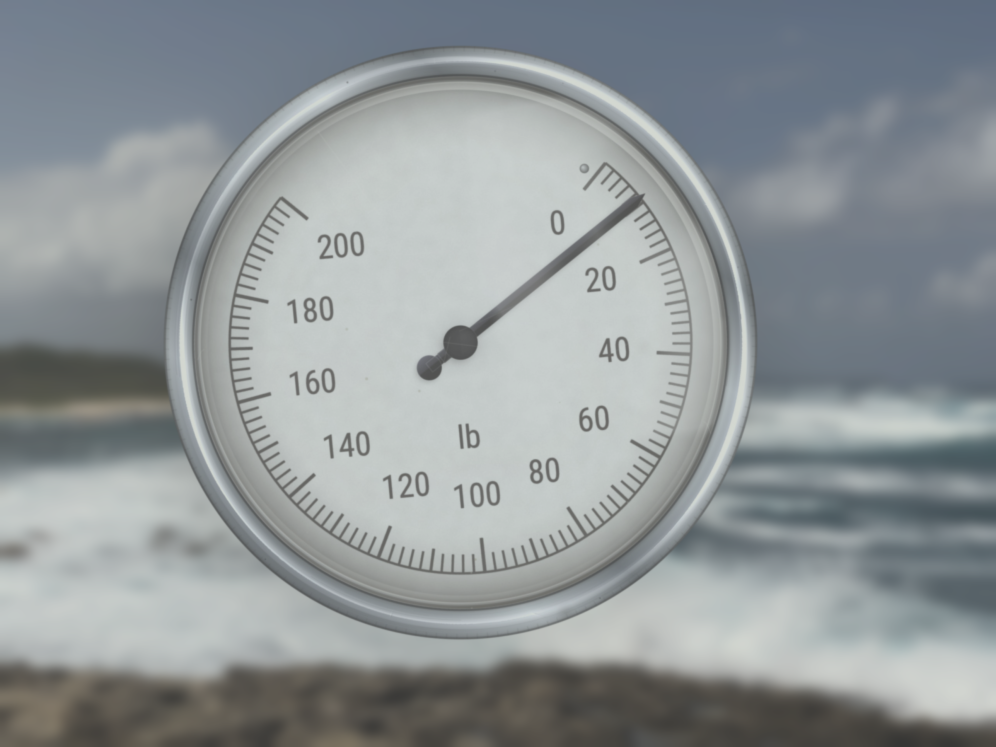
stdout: lb 9
